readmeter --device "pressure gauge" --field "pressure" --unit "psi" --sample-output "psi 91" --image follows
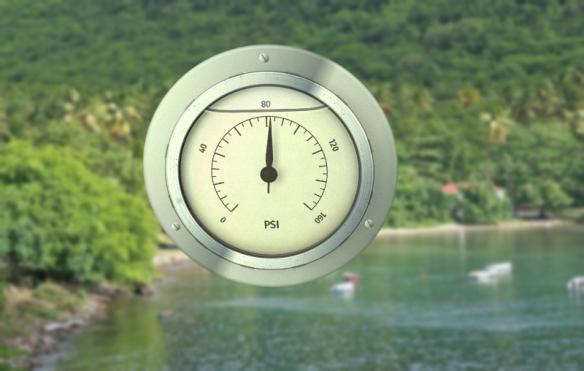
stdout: psi 82.5
